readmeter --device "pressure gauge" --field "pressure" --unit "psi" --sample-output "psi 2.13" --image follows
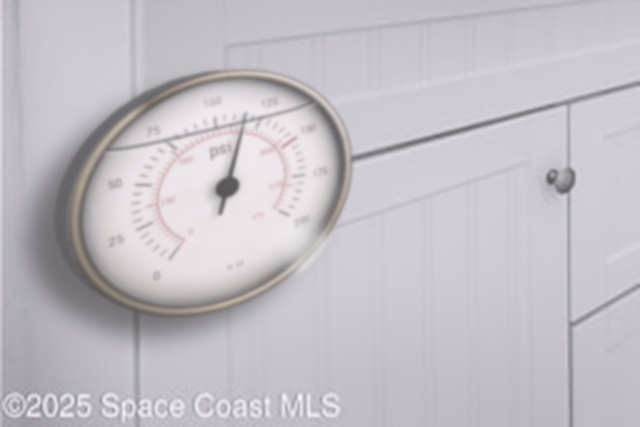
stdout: psi 115
